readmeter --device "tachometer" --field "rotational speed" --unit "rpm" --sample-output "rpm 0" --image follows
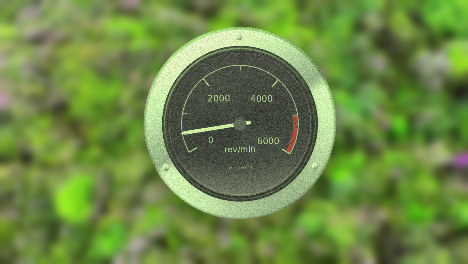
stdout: rpm 500
